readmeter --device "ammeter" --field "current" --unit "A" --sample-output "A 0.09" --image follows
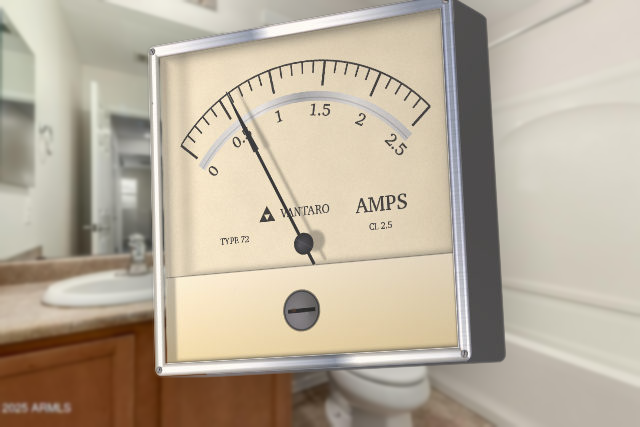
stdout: A 0.6
